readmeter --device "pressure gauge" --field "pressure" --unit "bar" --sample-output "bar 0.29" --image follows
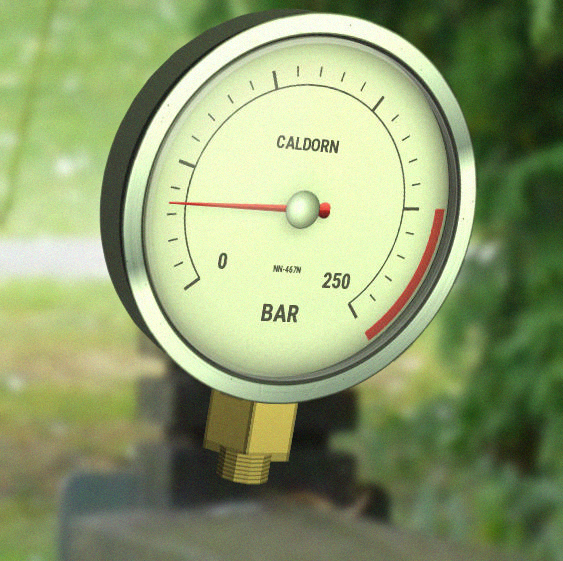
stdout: bar 35
